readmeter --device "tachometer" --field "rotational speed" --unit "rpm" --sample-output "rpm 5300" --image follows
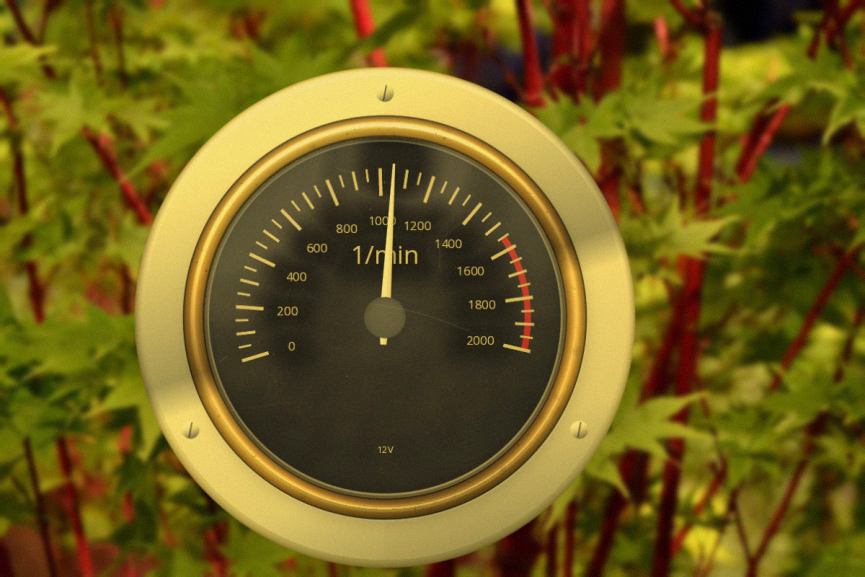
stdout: rpm 1050
